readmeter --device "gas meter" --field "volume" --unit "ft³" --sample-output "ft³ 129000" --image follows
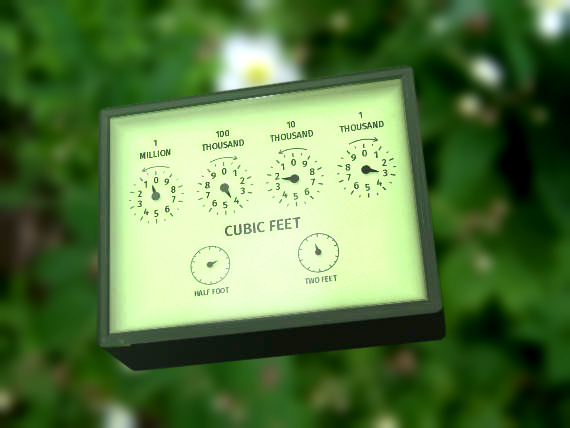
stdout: ft³ 42300
